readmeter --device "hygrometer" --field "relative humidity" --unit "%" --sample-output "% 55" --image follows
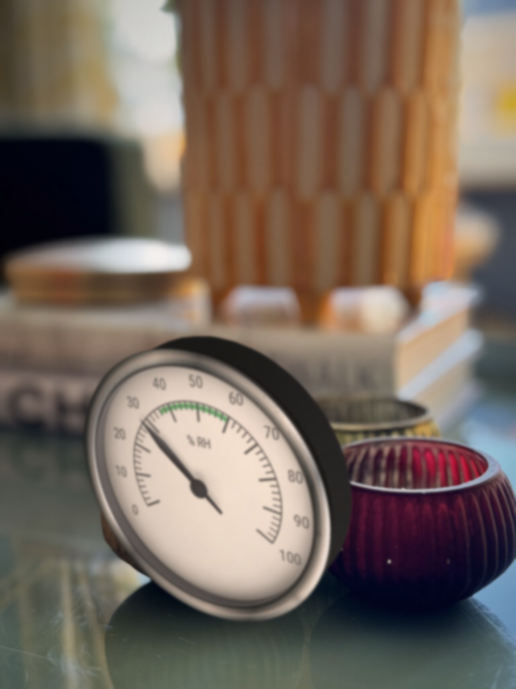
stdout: % 30
